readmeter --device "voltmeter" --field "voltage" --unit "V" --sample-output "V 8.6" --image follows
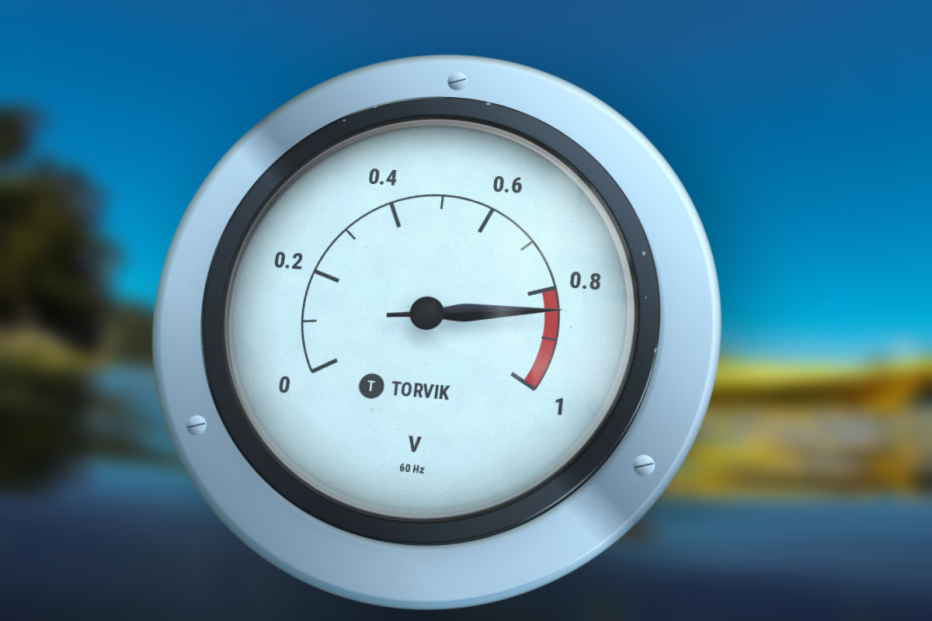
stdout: V 0.85
